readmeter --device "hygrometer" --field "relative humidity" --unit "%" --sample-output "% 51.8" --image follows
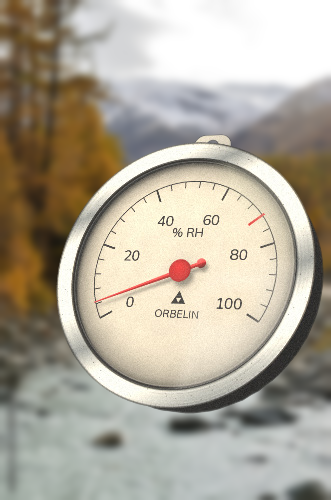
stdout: % 4
